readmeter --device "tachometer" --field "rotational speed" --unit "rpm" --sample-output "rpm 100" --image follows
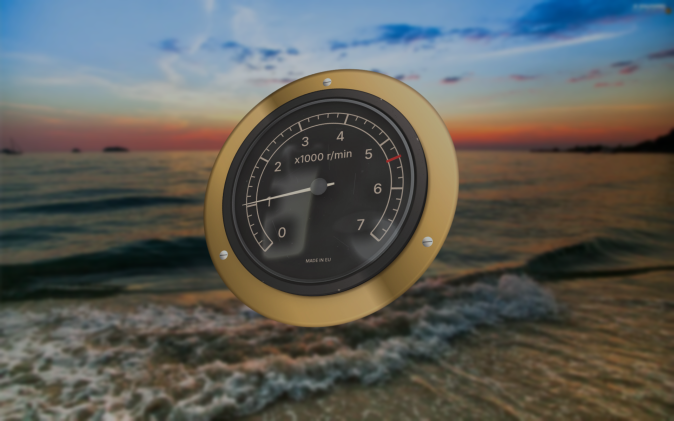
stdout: rpm 1000
